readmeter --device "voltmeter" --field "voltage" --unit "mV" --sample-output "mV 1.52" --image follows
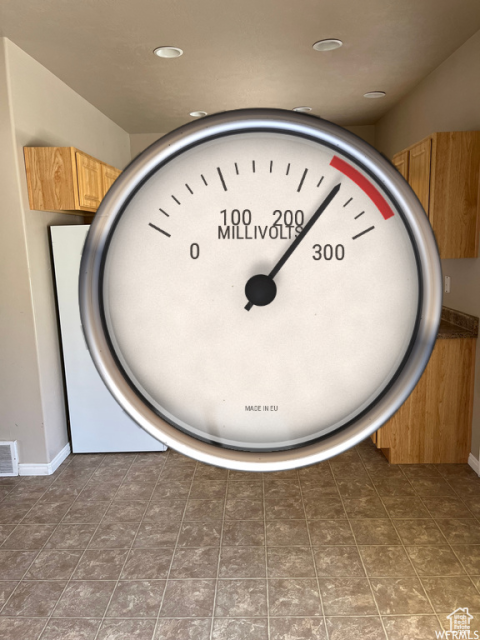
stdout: mV 240
